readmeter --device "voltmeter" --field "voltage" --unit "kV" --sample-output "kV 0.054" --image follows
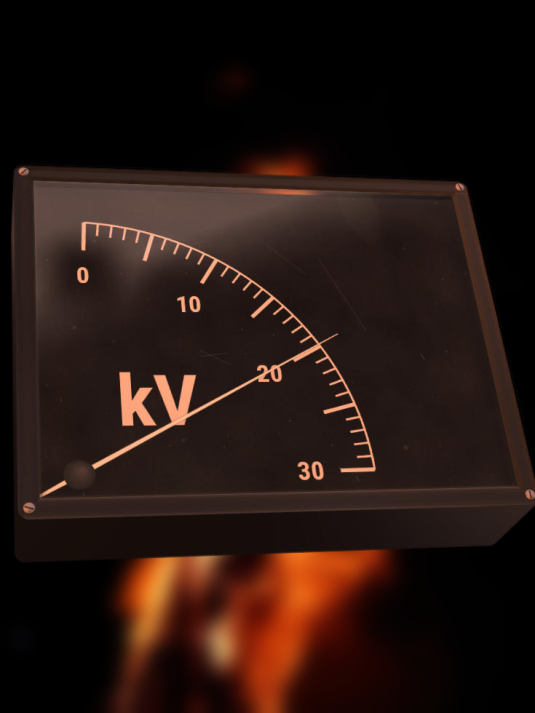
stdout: kV 20
